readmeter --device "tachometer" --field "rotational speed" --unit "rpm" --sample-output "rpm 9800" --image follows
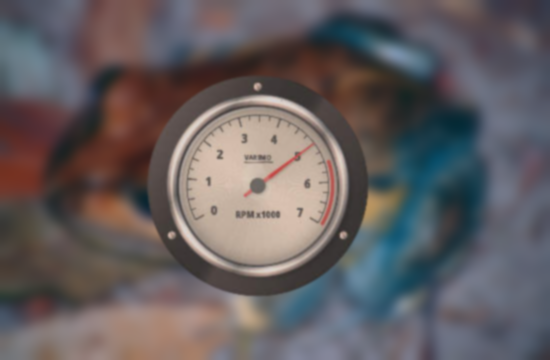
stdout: rpm 5000
